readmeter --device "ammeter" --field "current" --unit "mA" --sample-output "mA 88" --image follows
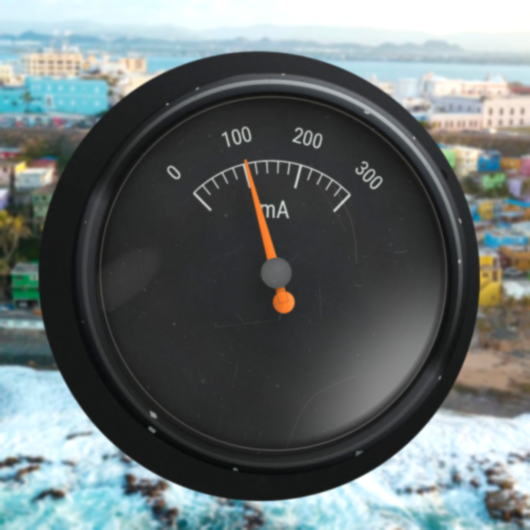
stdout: mA 100
